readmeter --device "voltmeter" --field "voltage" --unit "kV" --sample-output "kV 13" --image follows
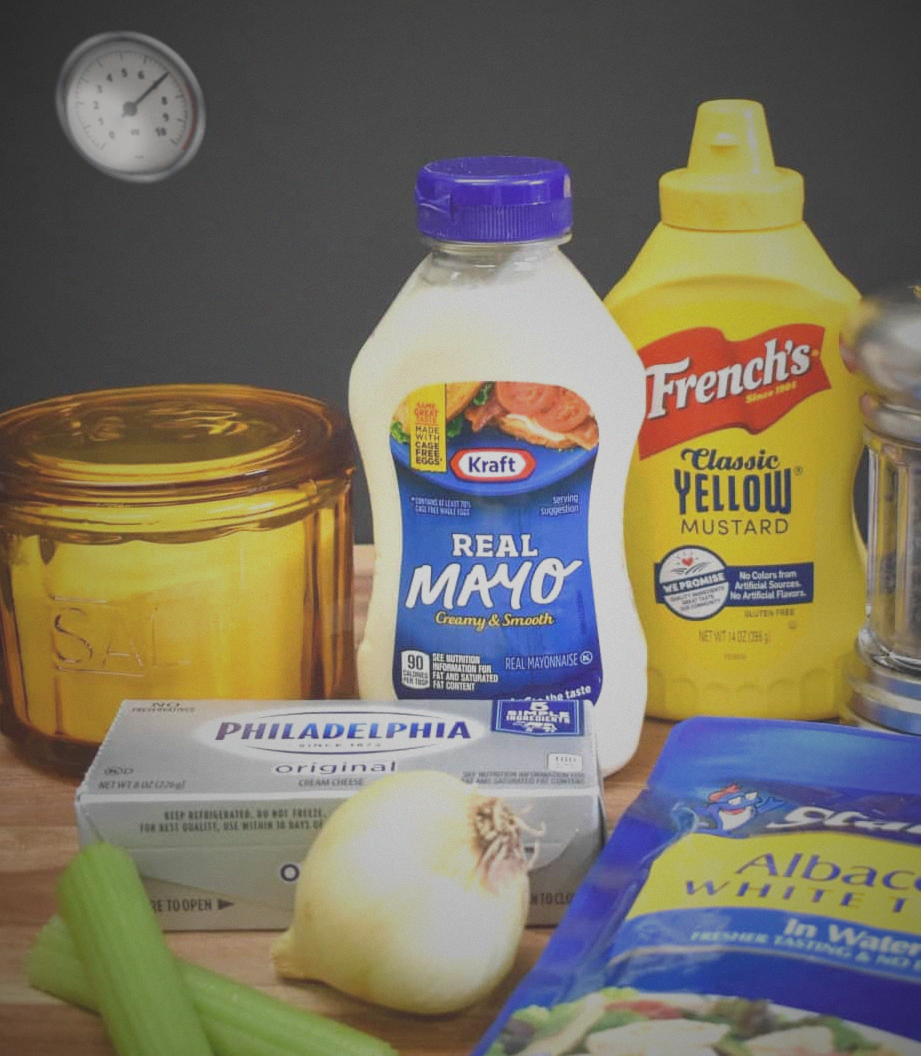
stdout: kV 7
